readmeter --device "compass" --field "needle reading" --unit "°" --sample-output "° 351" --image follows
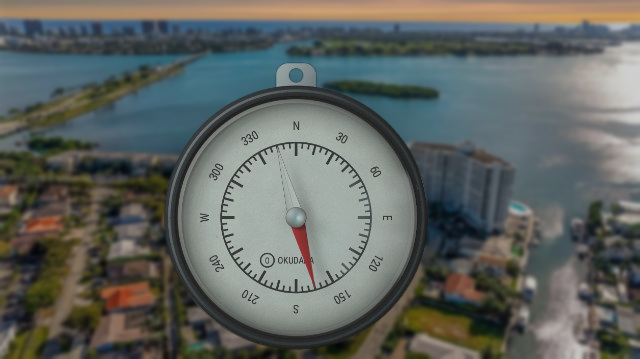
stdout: ° 165
